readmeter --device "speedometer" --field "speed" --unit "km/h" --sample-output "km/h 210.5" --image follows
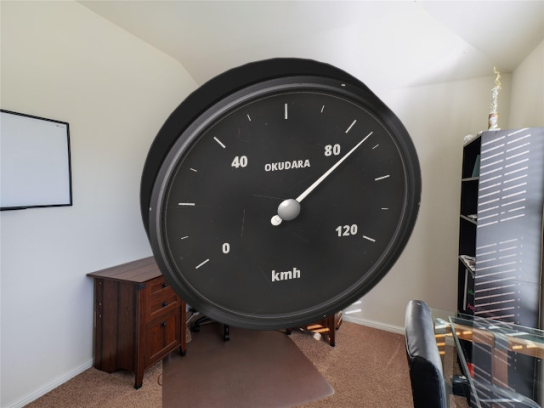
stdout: km/h 85
